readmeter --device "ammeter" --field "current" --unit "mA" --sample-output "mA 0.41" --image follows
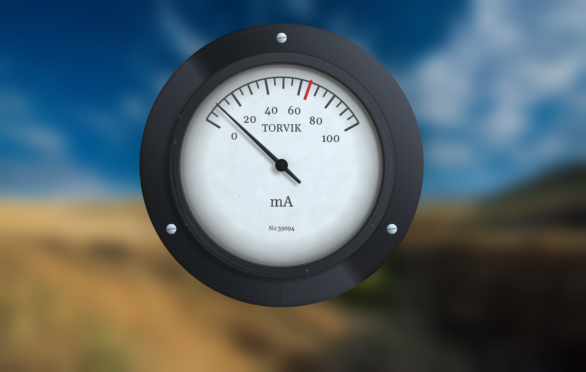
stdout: mA 10
